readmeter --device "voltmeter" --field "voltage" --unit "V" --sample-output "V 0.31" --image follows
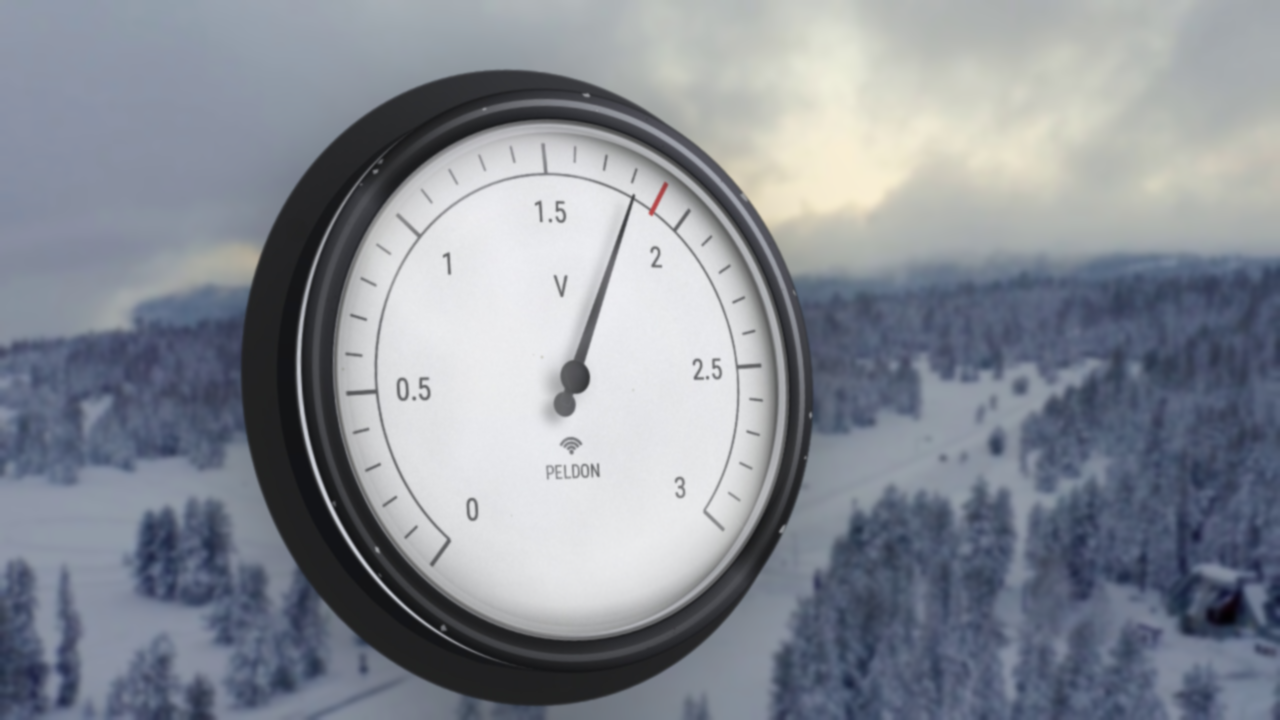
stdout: V 1.8
